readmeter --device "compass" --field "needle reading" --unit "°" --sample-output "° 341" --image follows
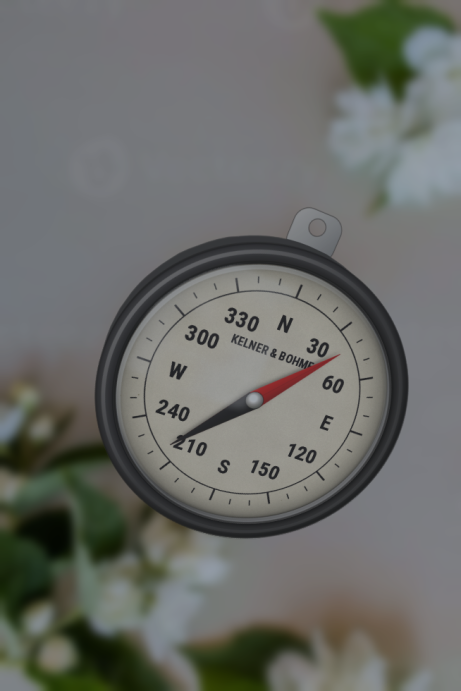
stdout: ° 40
